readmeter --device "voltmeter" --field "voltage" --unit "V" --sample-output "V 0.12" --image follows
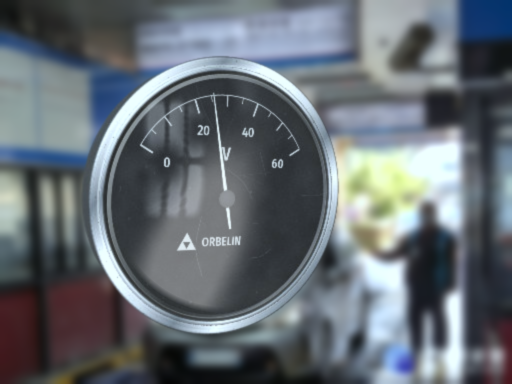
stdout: V 25
